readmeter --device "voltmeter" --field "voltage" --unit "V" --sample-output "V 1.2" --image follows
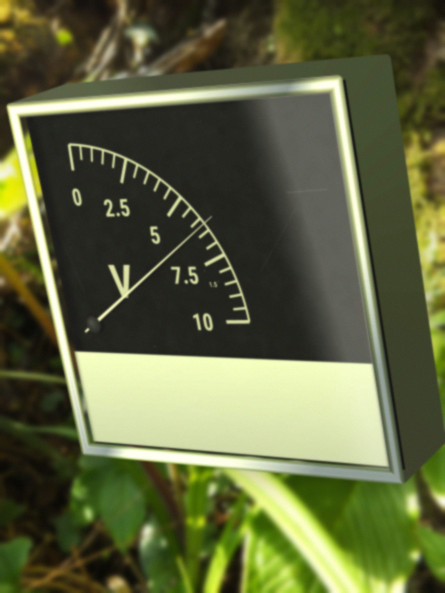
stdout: V 6.25
